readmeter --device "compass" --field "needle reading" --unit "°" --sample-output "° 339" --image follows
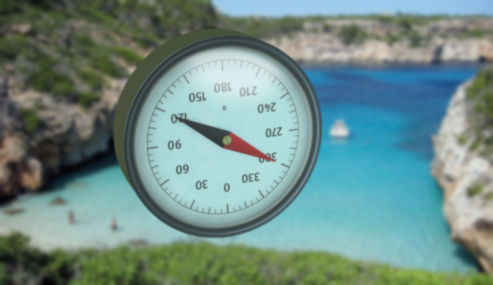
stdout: ° 300
